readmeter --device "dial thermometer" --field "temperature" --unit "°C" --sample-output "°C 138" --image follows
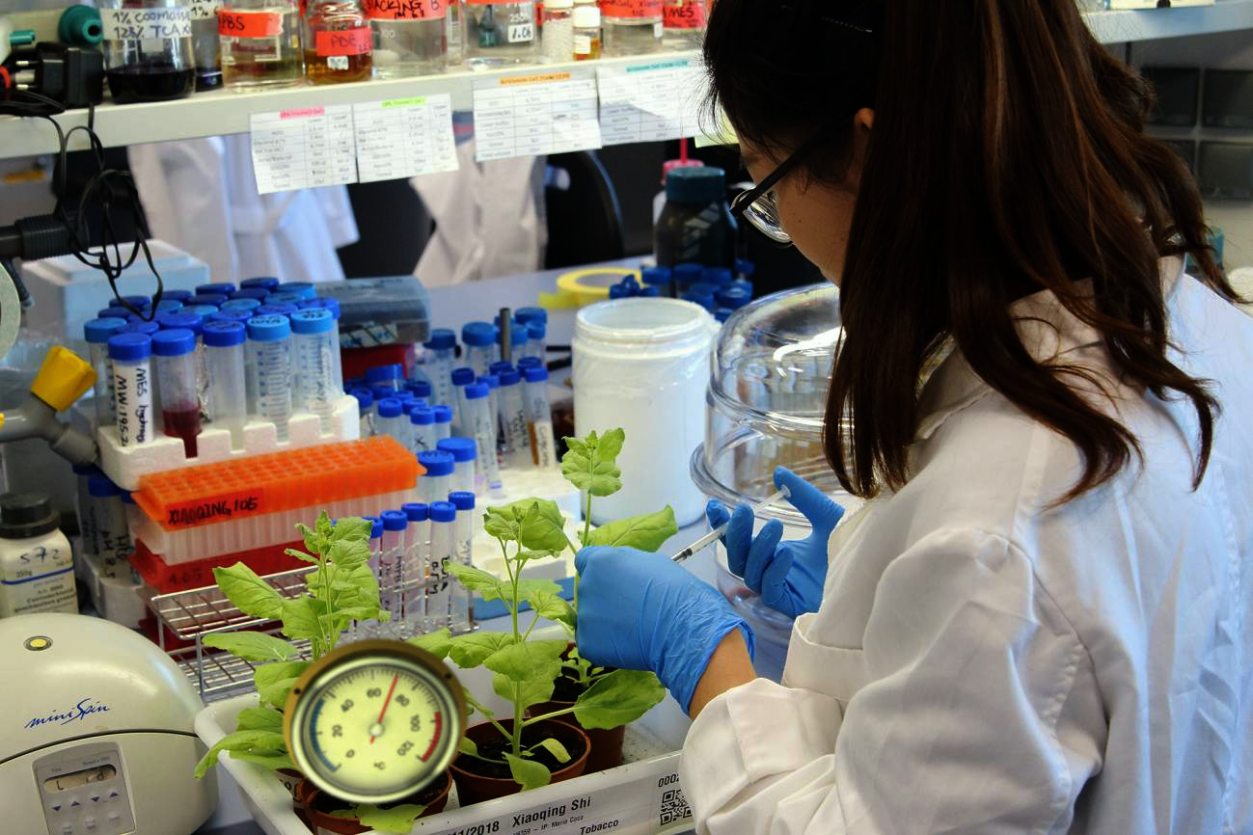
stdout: °C 70
